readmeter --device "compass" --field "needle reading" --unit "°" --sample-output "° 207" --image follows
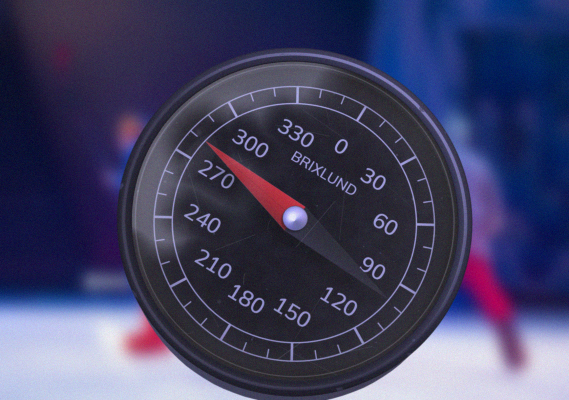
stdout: ° 280
